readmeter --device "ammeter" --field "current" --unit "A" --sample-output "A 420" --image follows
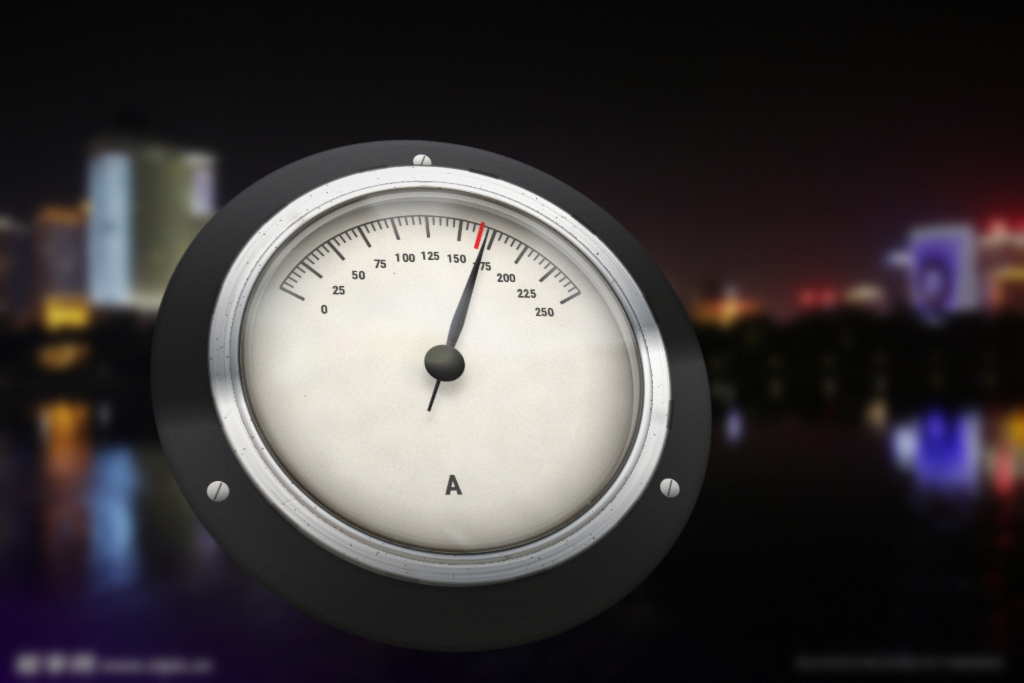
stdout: A 170
